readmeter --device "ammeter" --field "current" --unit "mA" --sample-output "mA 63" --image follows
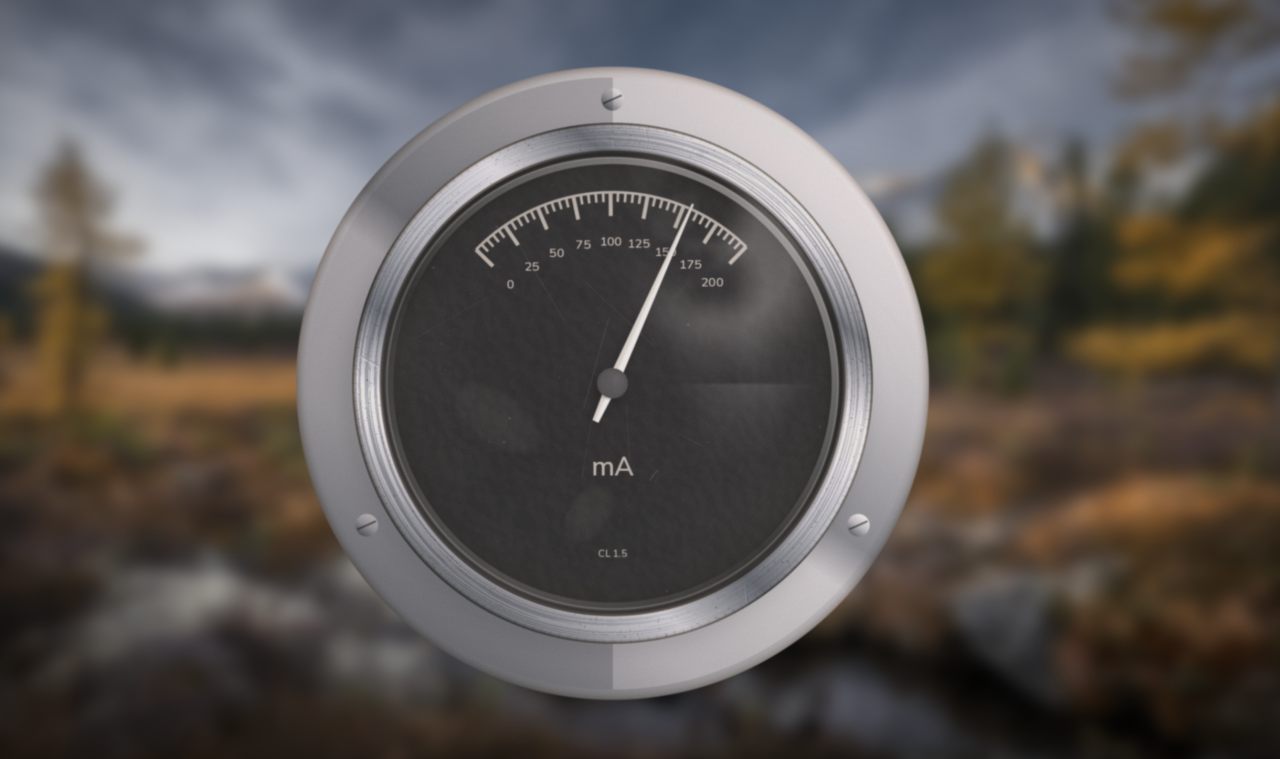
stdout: mA 155
